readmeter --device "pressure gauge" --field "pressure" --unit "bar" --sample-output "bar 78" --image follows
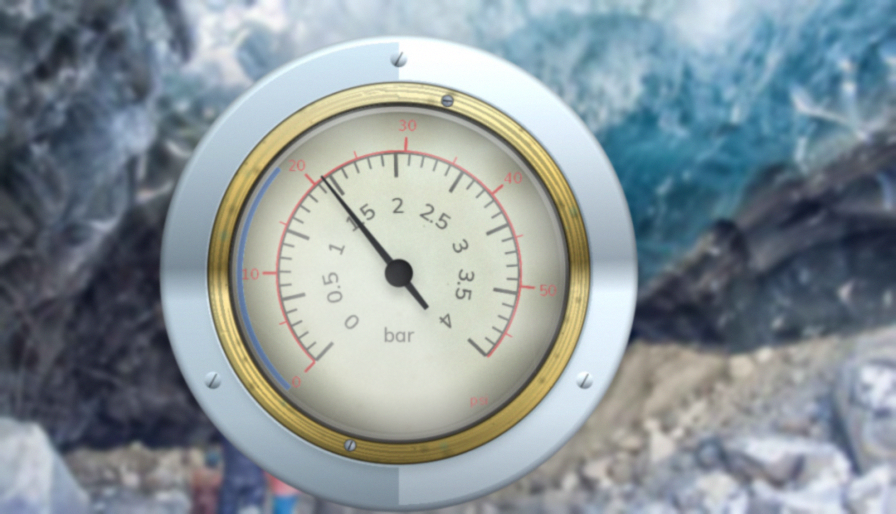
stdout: bar 1.45
